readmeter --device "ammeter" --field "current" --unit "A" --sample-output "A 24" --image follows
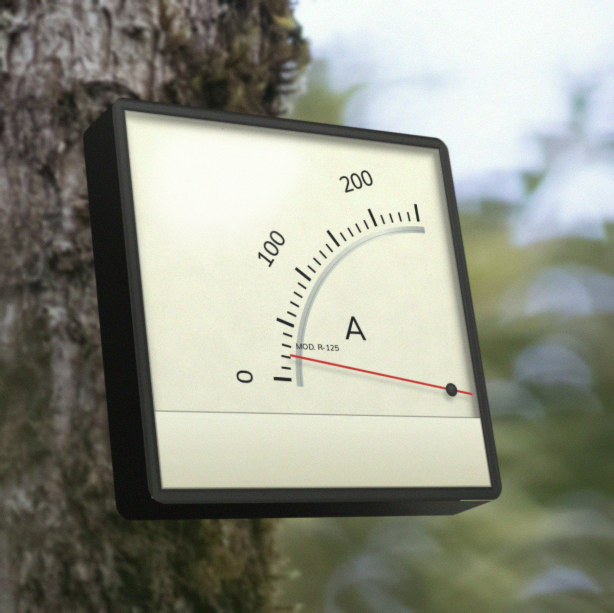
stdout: A 20
